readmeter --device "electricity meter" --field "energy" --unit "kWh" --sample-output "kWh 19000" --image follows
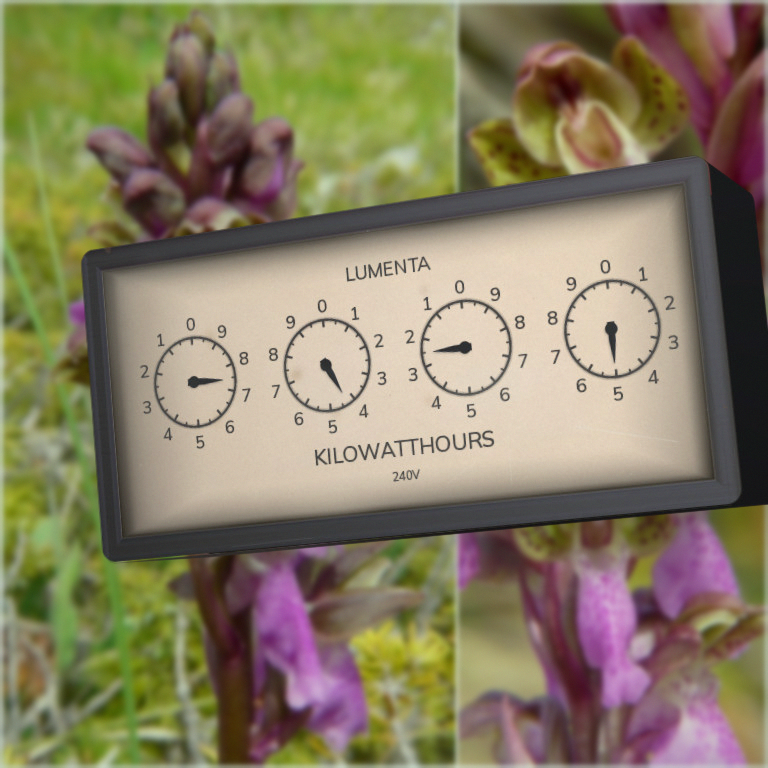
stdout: kWh 7425
